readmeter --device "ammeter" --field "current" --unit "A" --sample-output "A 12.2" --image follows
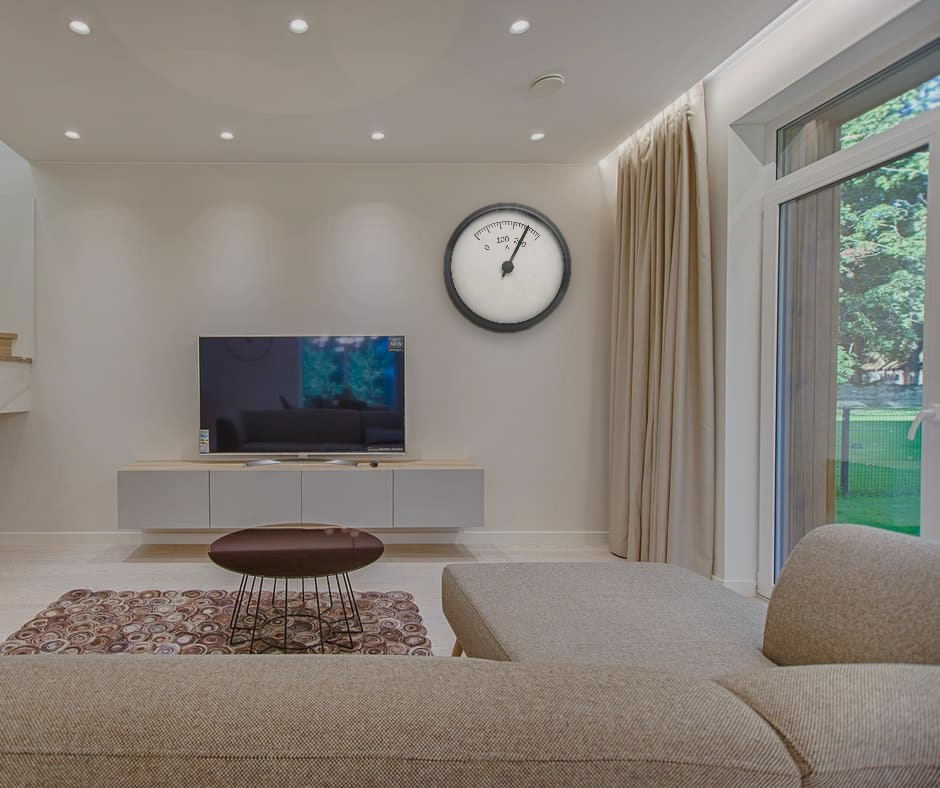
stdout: A 200
